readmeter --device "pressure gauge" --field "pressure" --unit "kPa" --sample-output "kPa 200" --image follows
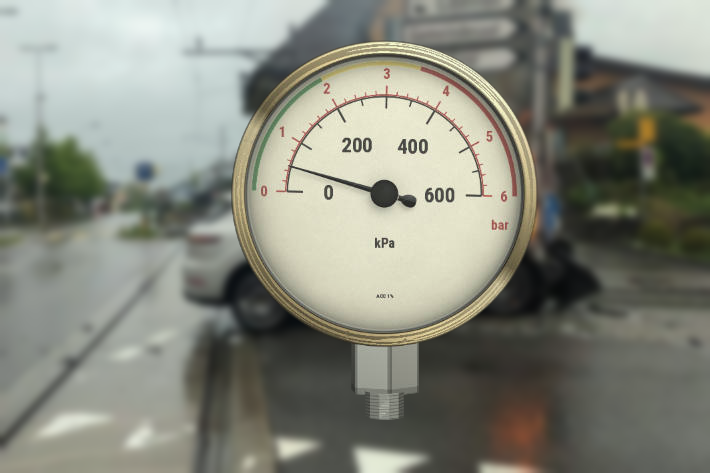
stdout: kPa 50
